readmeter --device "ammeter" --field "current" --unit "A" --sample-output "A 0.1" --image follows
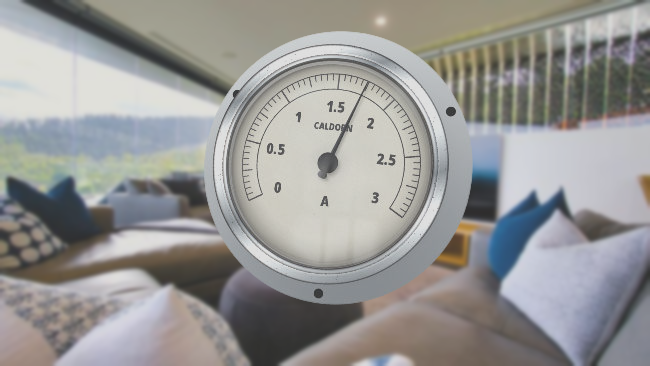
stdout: A 1.75
